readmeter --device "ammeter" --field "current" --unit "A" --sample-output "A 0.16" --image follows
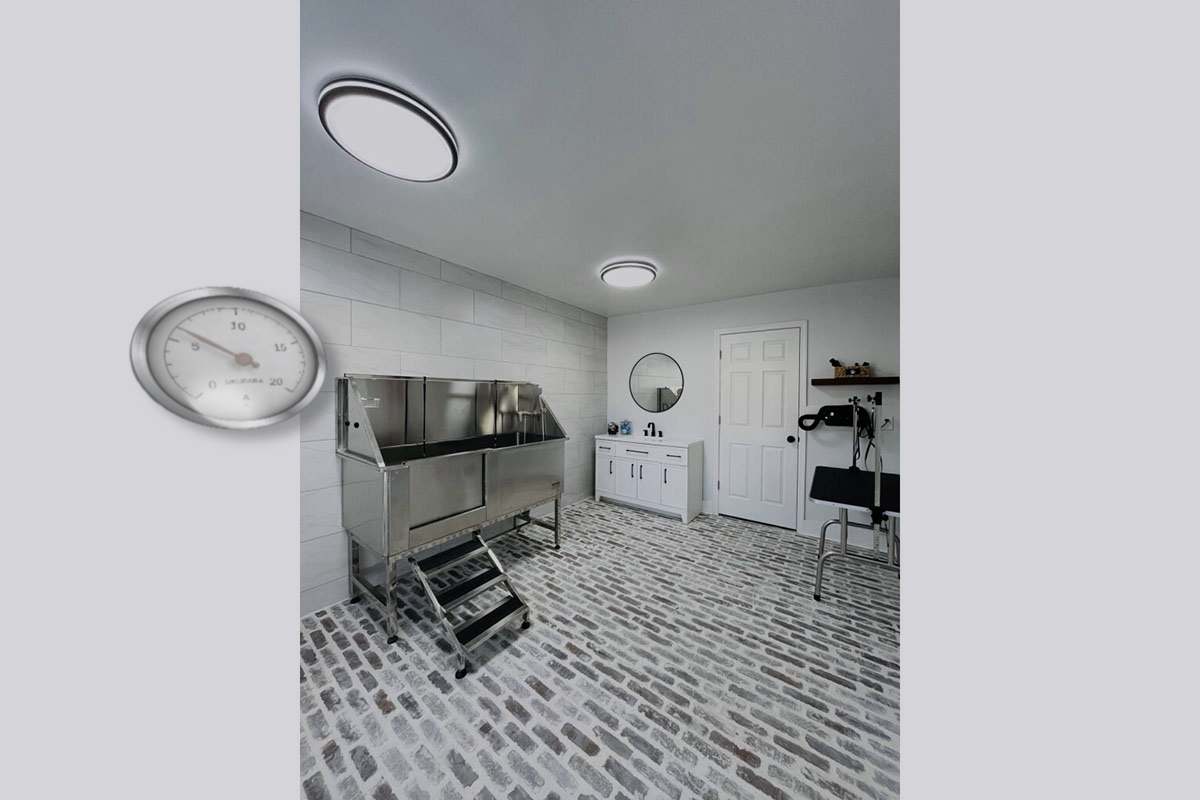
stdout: A 6
